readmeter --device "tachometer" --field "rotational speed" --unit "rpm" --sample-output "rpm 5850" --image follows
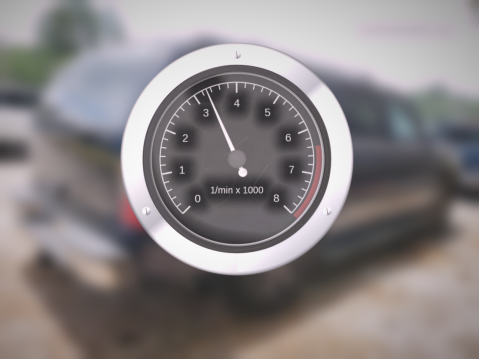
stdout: rpm 3300
